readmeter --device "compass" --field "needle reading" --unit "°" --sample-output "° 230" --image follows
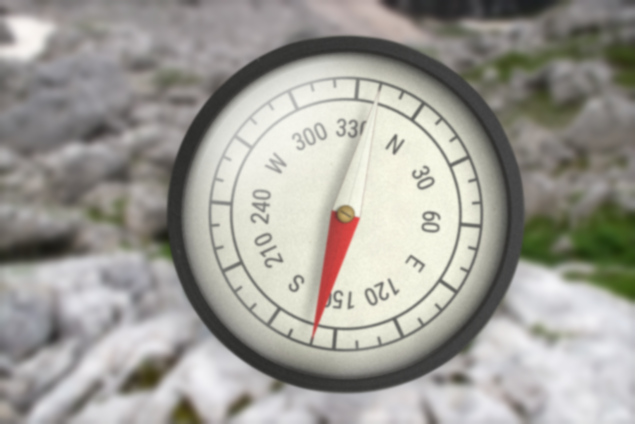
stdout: ° 160
